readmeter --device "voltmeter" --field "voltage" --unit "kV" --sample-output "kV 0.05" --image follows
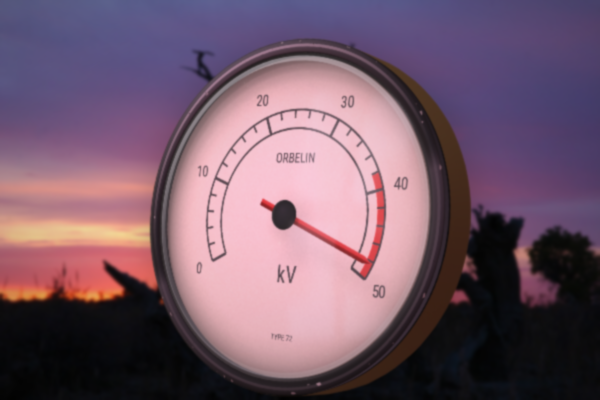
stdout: kV 48
